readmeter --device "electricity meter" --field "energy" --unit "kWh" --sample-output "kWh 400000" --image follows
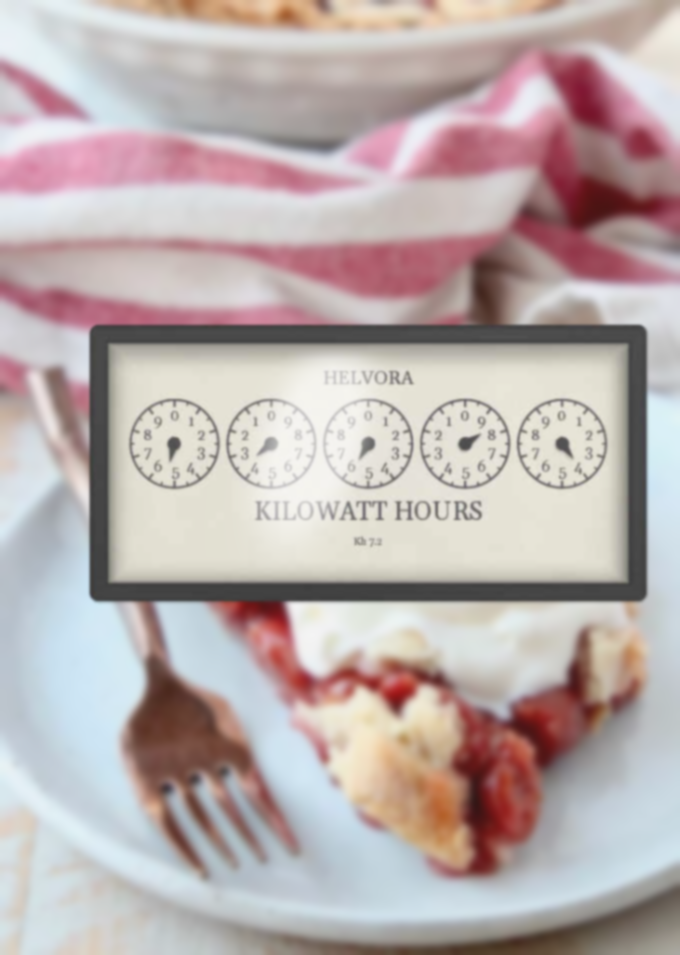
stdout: kWh 53584
